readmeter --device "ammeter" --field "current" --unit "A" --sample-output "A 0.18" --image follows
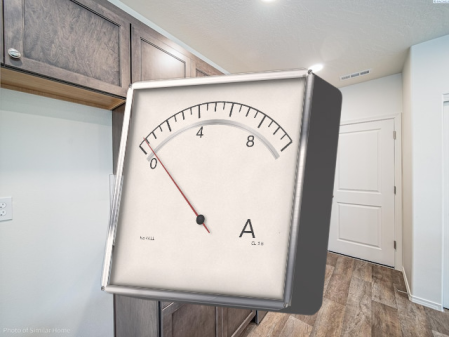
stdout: A 0.5
